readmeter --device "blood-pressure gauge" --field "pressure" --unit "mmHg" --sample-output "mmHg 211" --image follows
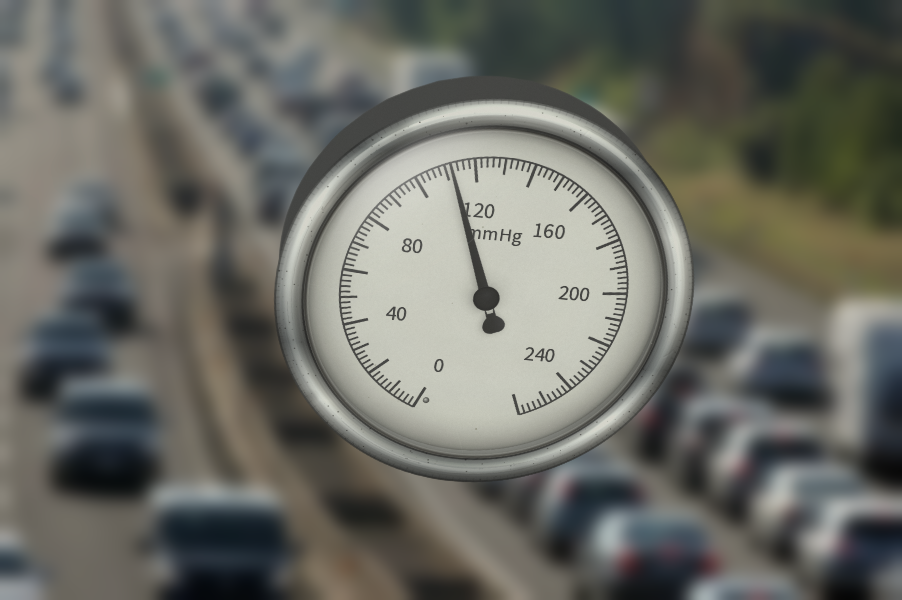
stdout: mmHg 112
